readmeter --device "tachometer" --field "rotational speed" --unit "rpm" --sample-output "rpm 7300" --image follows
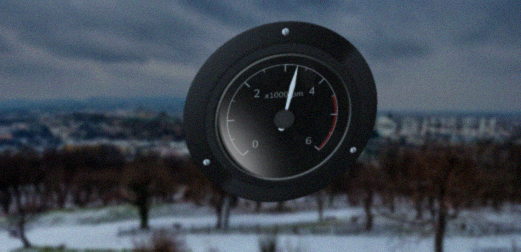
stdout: rpm 3250
